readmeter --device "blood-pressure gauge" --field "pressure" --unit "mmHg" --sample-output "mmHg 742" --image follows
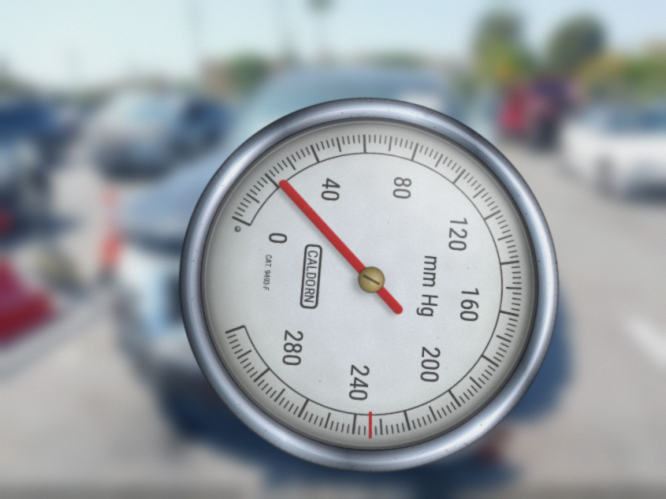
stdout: mmHg 22
